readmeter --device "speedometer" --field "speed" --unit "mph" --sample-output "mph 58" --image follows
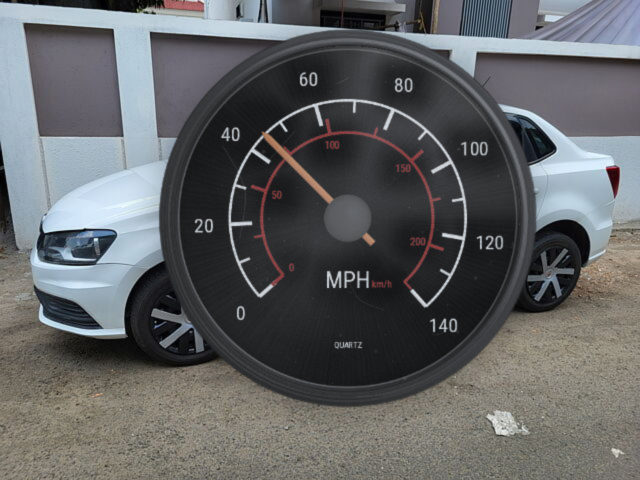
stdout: mph 45
